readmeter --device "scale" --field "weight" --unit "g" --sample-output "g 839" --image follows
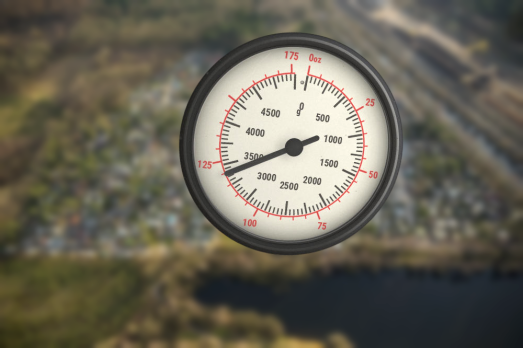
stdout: g 3400
